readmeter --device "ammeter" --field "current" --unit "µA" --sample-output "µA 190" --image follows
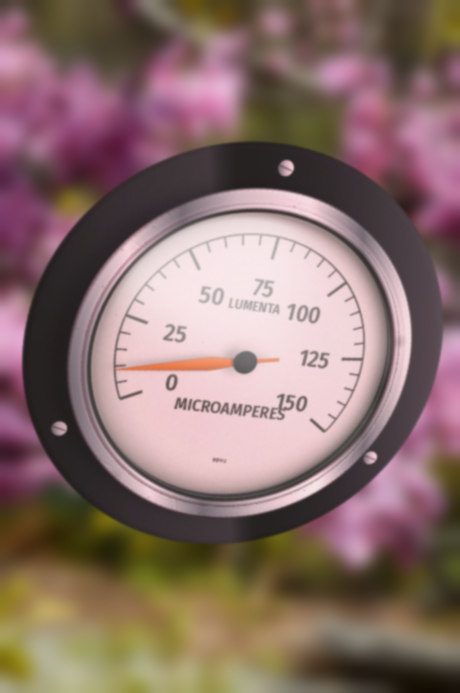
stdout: µA 10
